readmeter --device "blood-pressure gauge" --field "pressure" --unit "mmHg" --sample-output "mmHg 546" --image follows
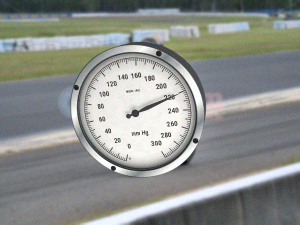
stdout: mmHg 220
